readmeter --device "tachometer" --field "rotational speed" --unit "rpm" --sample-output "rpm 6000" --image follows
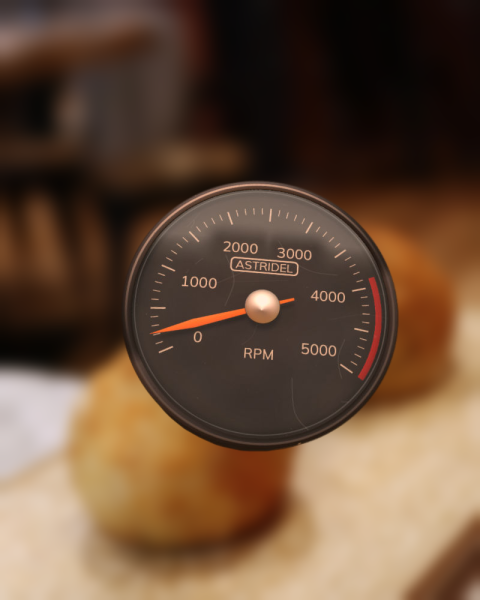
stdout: rpm 200
